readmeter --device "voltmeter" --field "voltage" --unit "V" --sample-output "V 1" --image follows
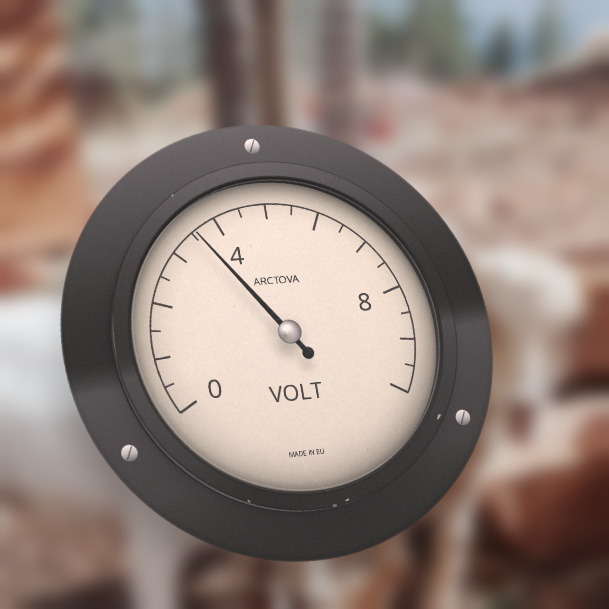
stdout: V 3.5
